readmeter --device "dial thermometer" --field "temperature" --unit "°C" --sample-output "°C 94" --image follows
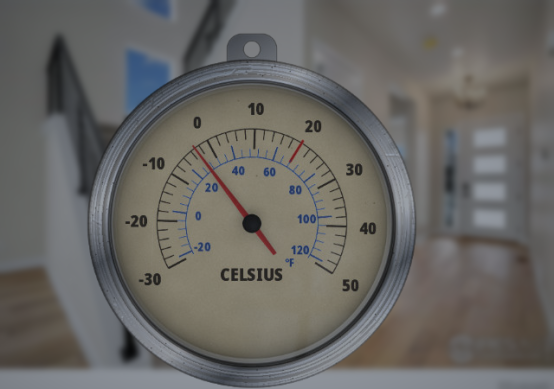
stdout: °C -3
